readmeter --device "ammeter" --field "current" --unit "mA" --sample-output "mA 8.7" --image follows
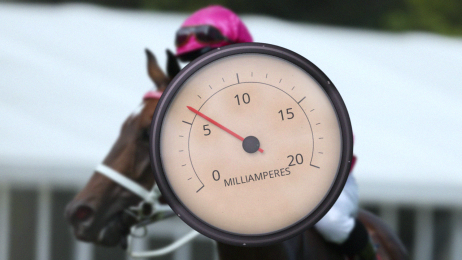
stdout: mA 6
